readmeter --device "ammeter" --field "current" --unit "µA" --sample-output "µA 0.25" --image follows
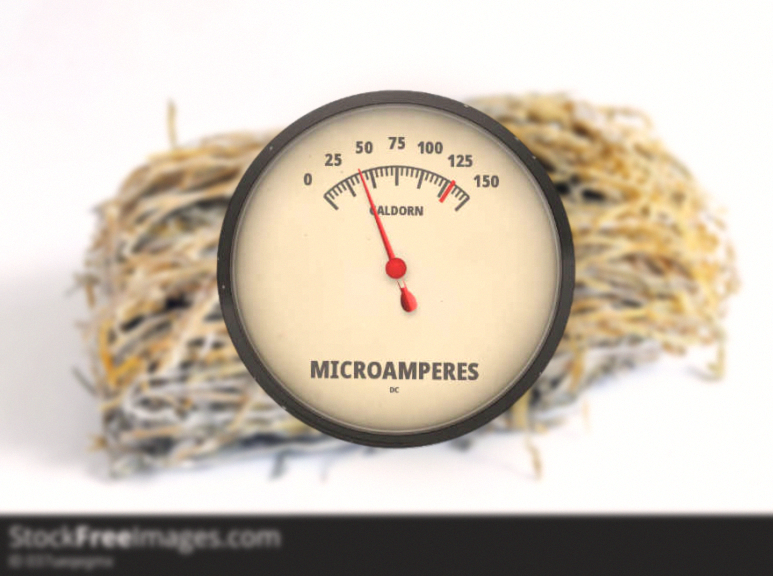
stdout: µA 40
